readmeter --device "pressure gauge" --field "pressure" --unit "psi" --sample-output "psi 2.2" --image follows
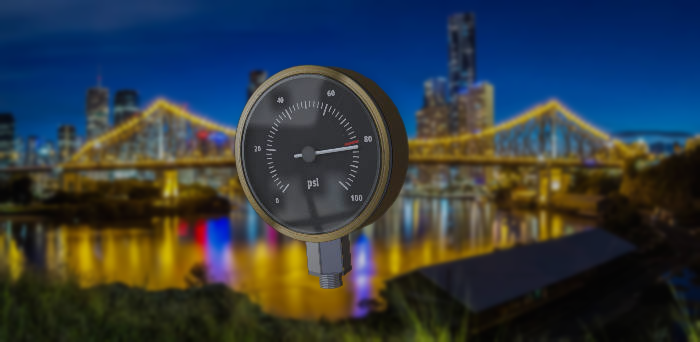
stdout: psi 82
